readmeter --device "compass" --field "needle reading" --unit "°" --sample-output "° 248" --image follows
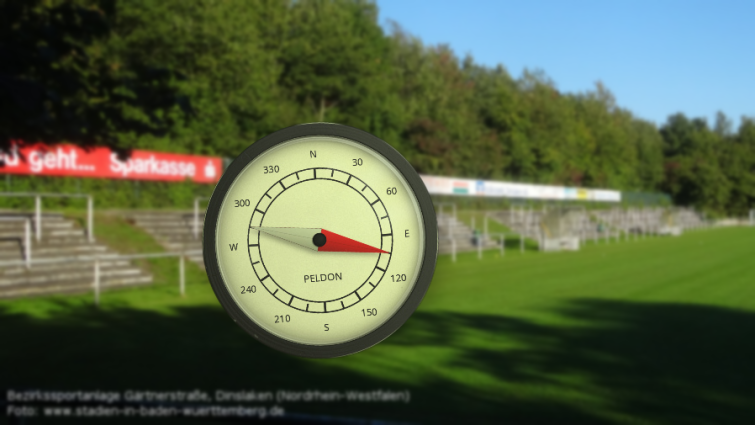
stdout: ° 105
